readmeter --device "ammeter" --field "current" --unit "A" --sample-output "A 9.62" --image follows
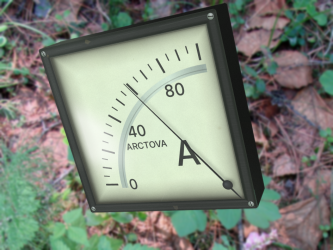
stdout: A 60
